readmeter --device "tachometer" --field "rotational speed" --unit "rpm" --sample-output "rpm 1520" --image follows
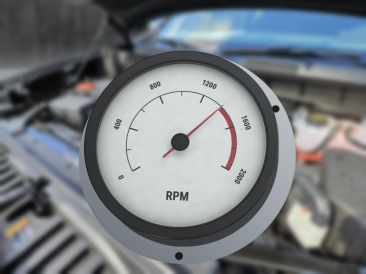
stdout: rpm 1400
